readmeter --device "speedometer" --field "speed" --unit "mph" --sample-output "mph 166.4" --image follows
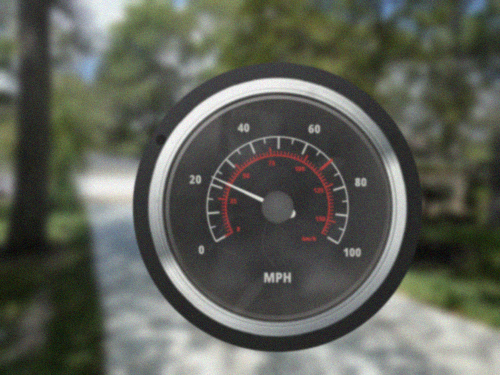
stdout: mph 22.5
